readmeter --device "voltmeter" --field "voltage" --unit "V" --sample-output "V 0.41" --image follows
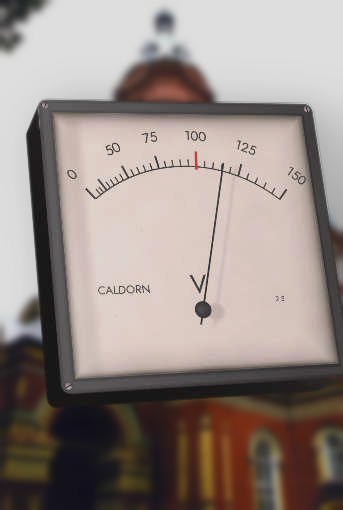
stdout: V 115
